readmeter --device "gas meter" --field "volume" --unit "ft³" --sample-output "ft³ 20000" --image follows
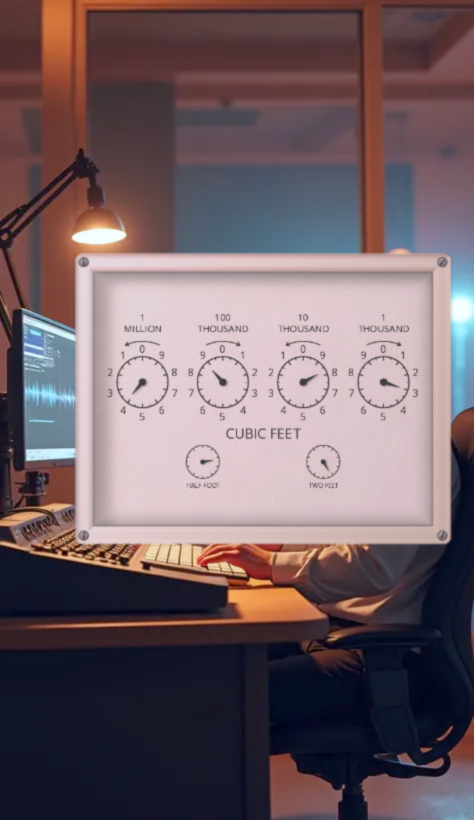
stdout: ft³ 388300
